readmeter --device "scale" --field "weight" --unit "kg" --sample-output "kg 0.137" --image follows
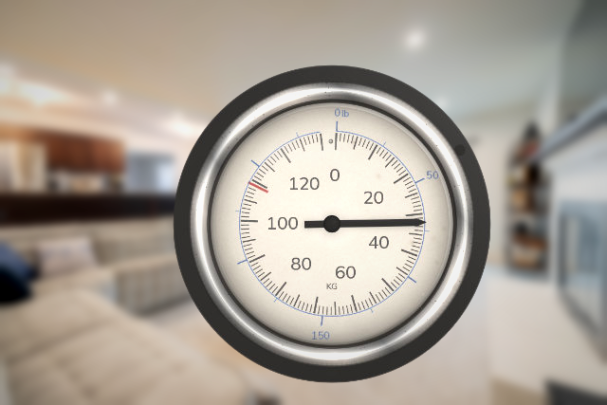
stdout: kg 32
